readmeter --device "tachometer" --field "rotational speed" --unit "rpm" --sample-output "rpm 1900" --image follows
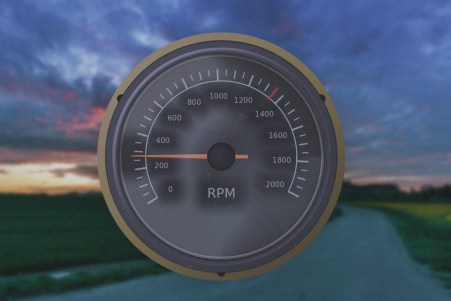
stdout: rpm 275
